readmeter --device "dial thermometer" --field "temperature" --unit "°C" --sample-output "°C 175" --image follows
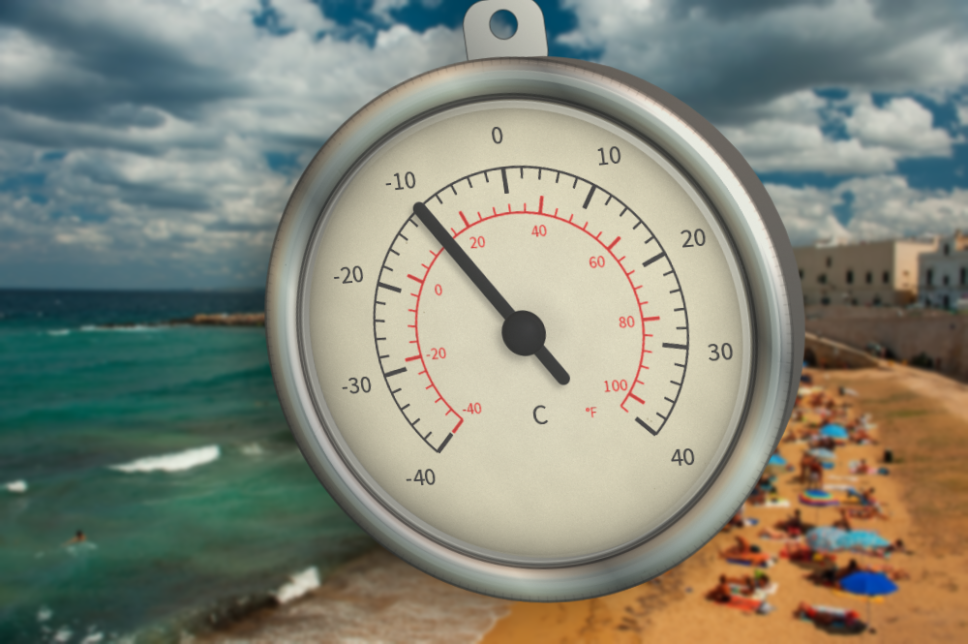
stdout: °C -10
